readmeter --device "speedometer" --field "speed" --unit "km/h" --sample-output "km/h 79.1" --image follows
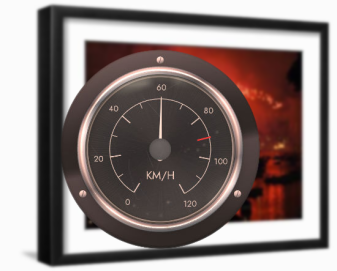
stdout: km/h 60
